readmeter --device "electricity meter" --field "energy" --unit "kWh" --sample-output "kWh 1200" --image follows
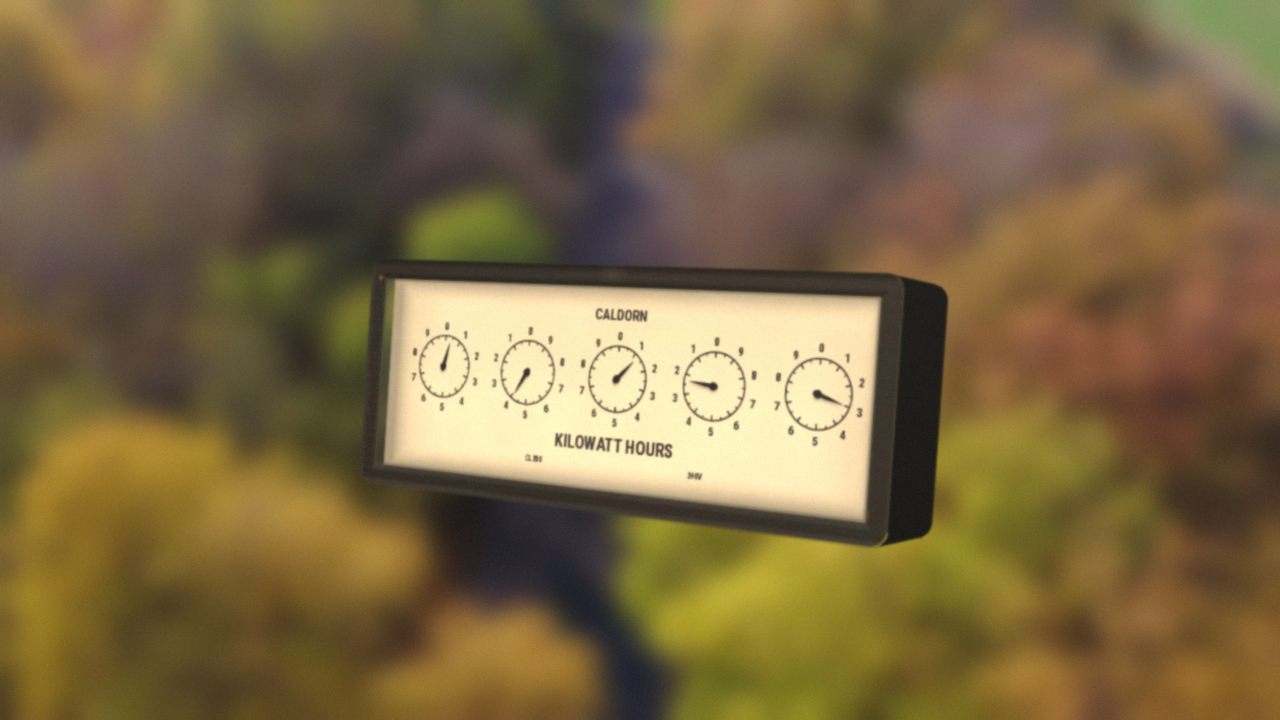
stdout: kWh 4123
